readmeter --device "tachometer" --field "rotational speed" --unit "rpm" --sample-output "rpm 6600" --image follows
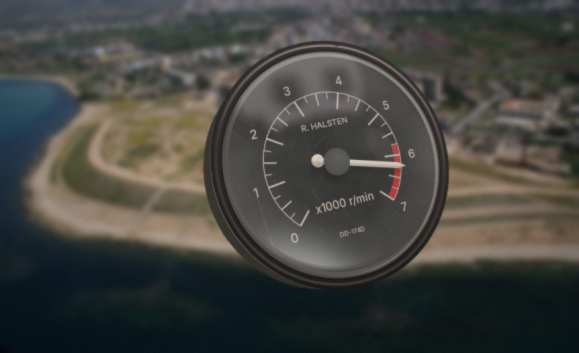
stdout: rpm 6250
